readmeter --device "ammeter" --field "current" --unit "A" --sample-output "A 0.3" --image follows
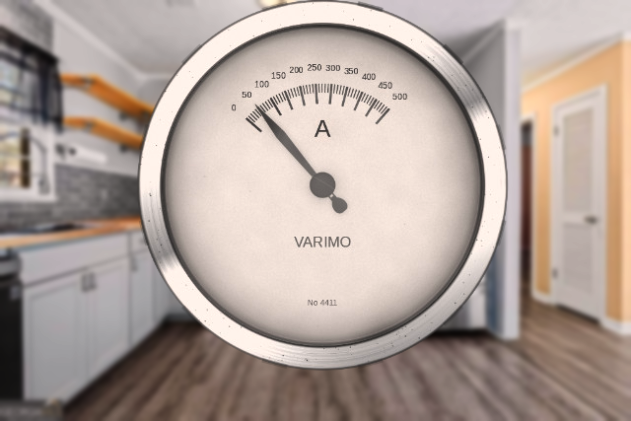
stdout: A 50
